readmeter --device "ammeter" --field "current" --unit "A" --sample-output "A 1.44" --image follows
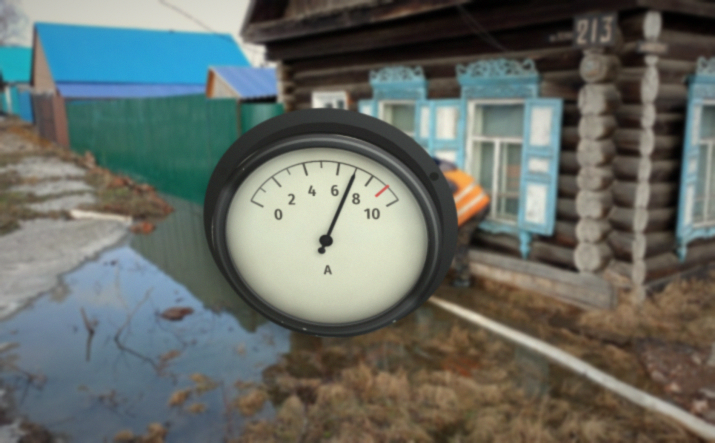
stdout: A 7
